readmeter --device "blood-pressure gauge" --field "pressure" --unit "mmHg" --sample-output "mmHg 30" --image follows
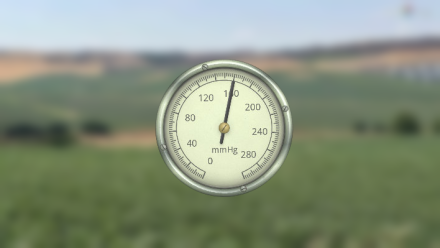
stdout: mmHg 160
